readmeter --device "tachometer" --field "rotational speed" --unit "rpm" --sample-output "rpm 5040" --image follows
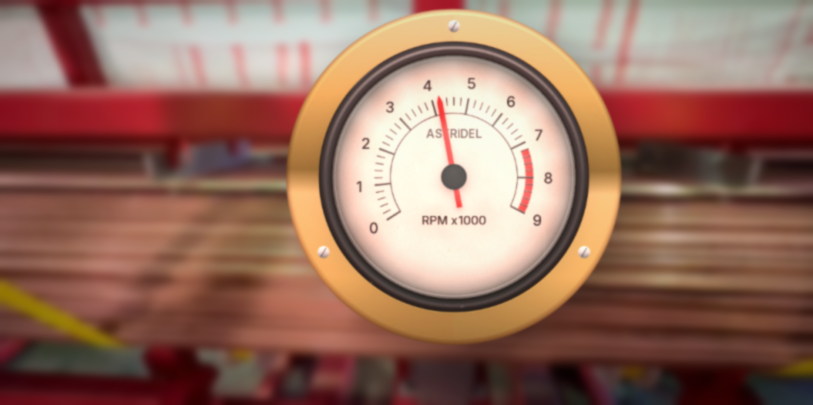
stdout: rpm 4200
